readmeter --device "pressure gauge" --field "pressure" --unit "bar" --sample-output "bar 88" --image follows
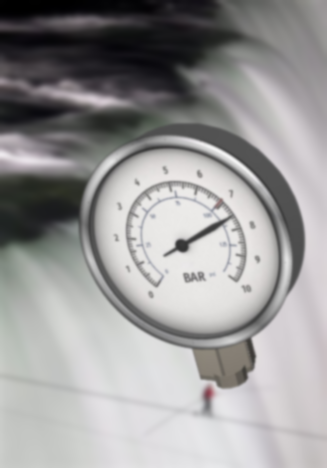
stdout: bar 7.5
